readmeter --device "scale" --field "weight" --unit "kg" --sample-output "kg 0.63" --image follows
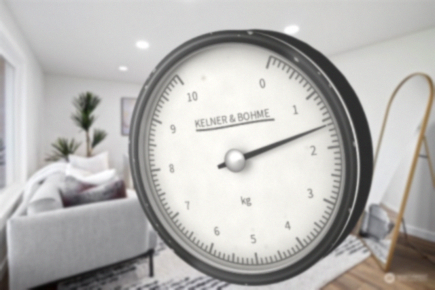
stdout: kg 1.6
